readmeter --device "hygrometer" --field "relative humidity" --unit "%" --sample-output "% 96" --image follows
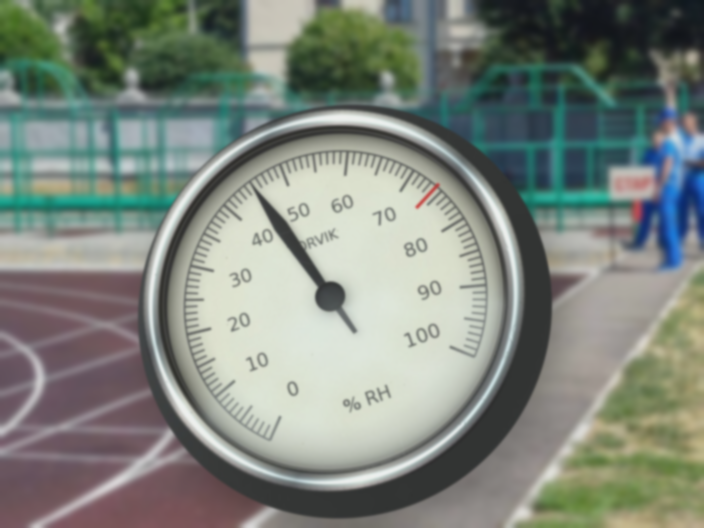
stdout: % 45
